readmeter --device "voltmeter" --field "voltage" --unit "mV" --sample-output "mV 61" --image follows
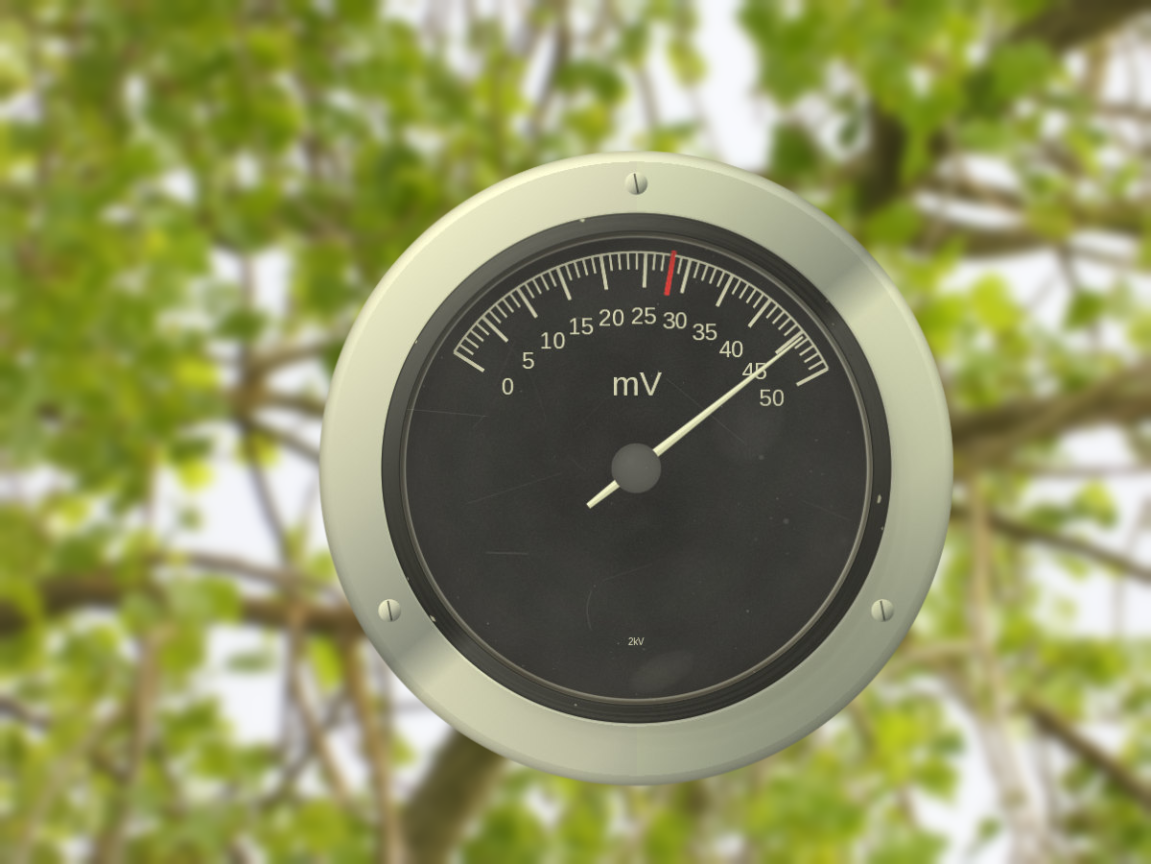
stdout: mV 45.5
